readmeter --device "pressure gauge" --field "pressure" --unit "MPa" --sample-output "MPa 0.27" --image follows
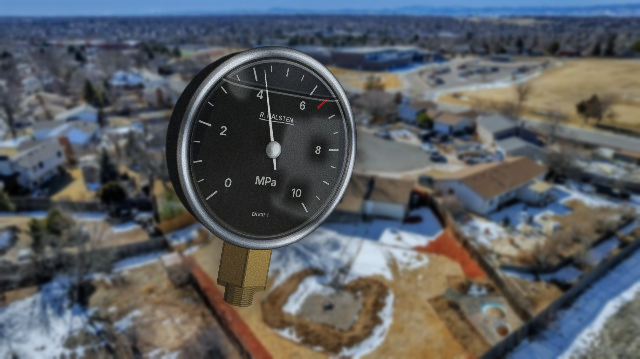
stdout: MPa 4.25
